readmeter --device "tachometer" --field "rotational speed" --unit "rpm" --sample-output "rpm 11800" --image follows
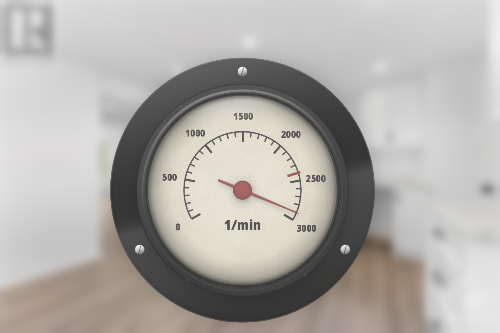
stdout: rpm 2900
